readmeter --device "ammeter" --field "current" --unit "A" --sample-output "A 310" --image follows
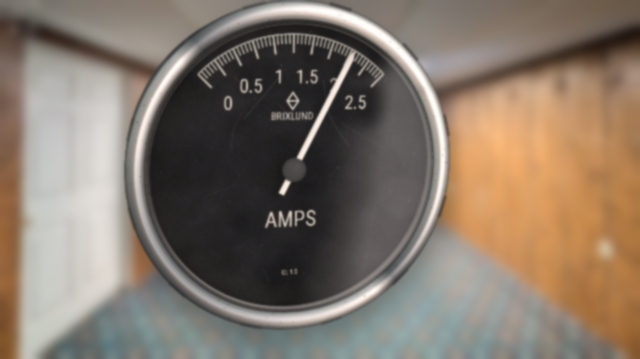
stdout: A 2
